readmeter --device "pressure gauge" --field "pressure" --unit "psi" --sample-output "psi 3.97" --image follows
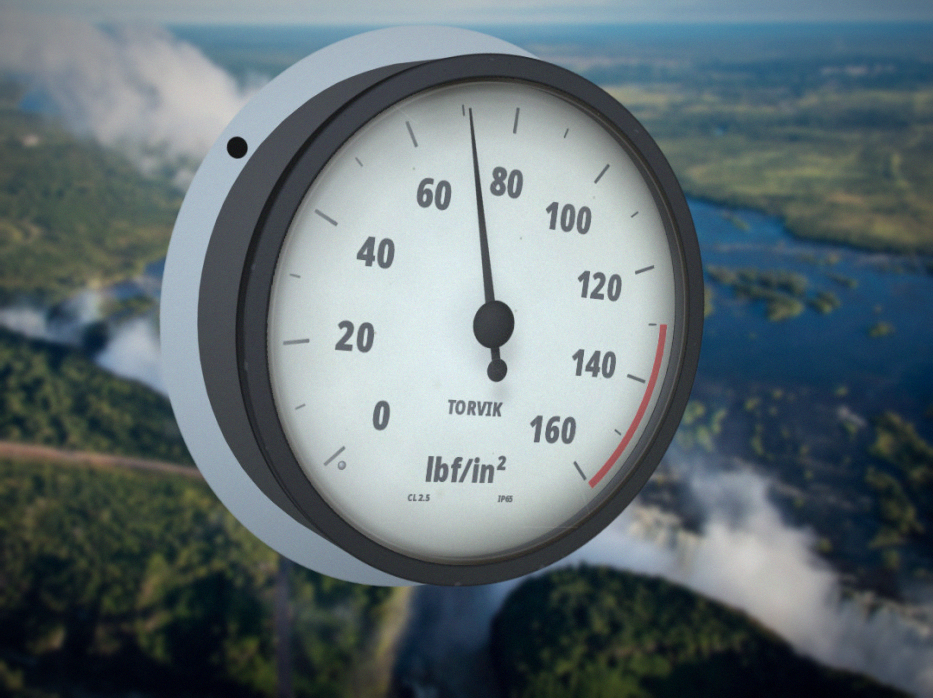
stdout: psi 70
